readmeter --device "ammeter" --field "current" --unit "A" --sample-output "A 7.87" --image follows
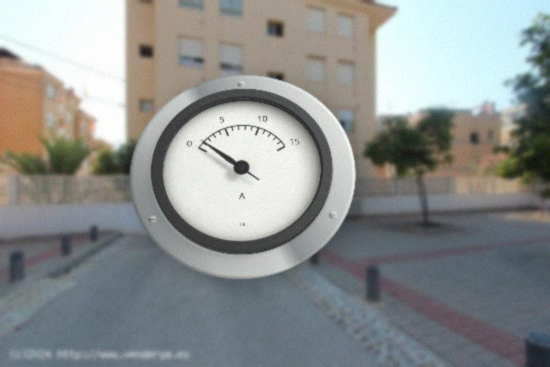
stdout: A 1
